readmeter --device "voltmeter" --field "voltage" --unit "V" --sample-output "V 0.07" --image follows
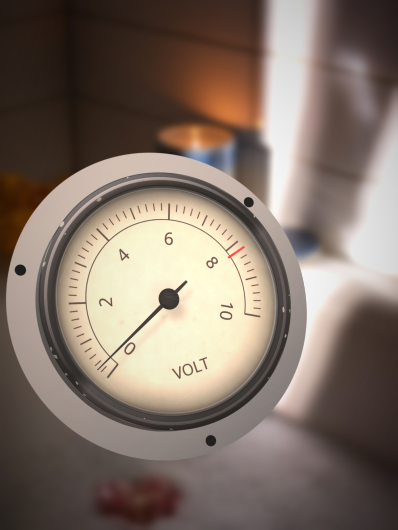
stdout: V 0.3
